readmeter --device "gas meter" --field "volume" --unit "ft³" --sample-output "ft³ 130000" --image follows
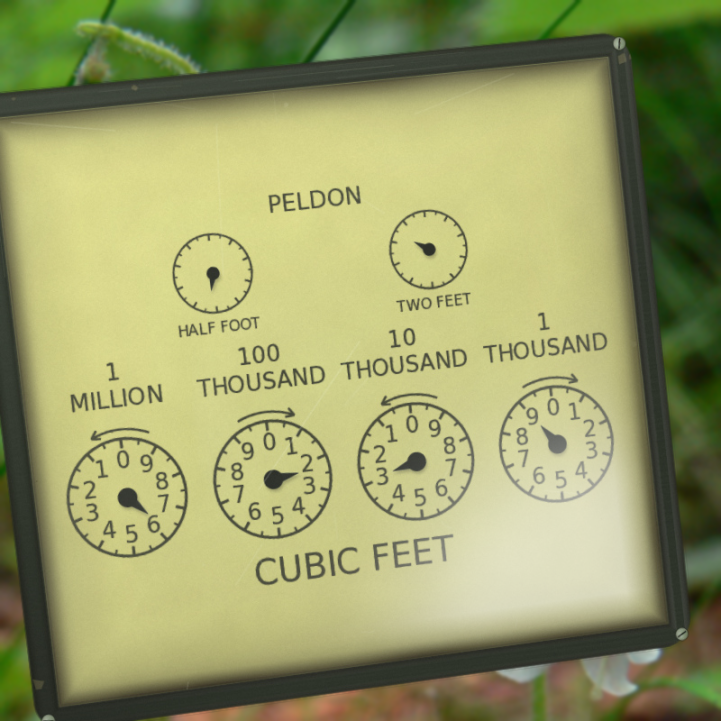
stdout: ft³ 622900
